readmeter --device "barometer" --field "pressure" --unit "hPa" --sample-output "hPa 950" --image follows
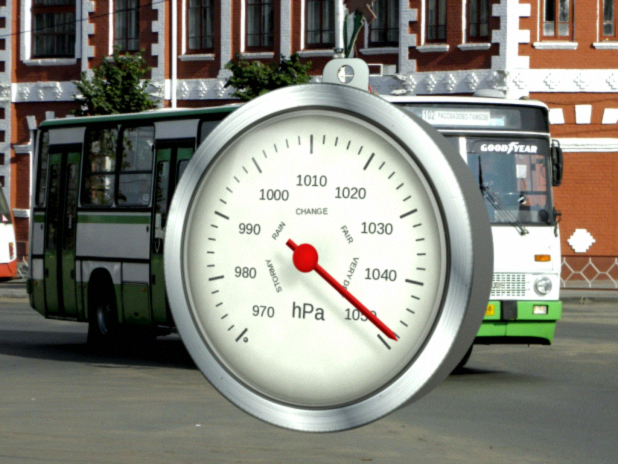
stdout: hPa 1048
